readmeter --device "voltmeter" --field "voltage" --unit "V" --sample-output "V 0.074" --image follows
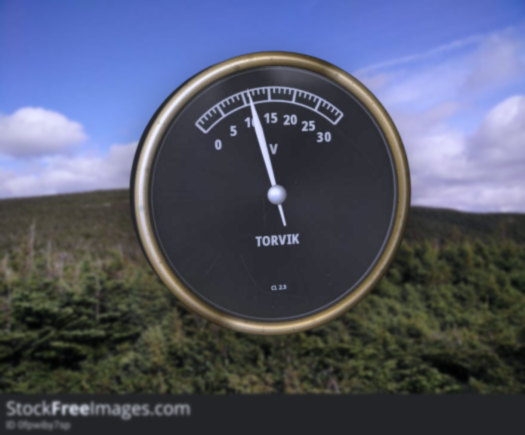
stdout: V 11
